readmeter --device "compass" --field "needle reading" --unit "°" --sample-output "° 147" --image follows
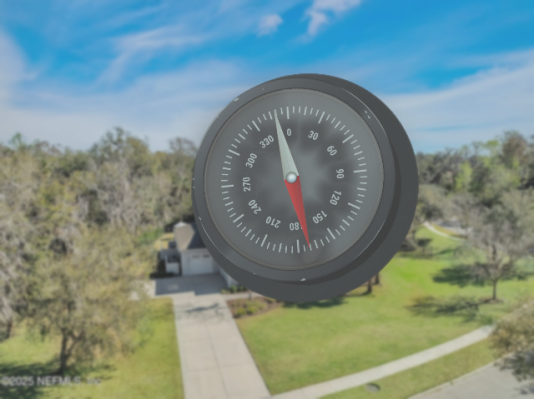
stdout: ° 170
